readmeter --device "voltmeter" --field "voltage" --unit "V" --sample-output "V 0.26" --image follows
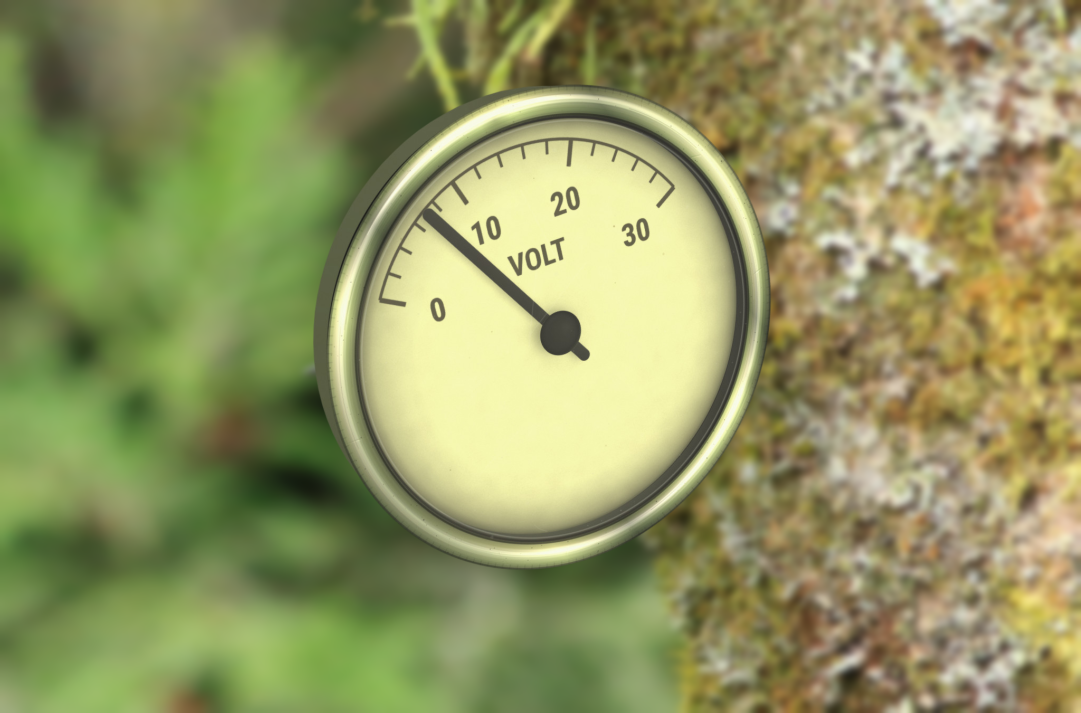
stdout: V 7
